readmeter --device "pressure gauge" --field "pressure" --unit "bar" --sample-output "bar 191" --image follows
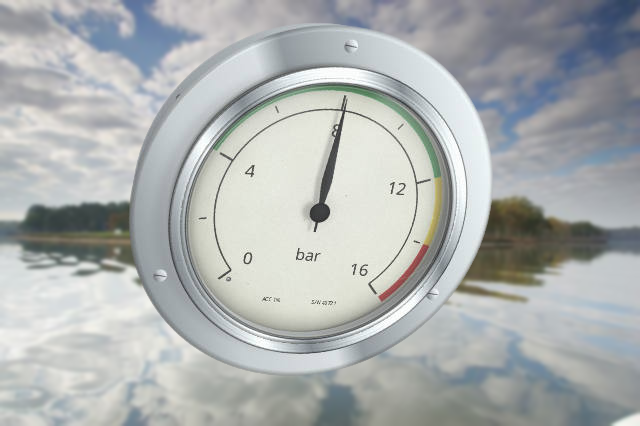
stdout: bar 8
